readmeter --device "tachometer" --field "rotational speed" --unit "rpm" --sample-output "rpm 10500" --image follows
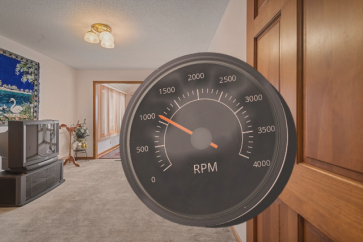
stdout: rpm 1100
